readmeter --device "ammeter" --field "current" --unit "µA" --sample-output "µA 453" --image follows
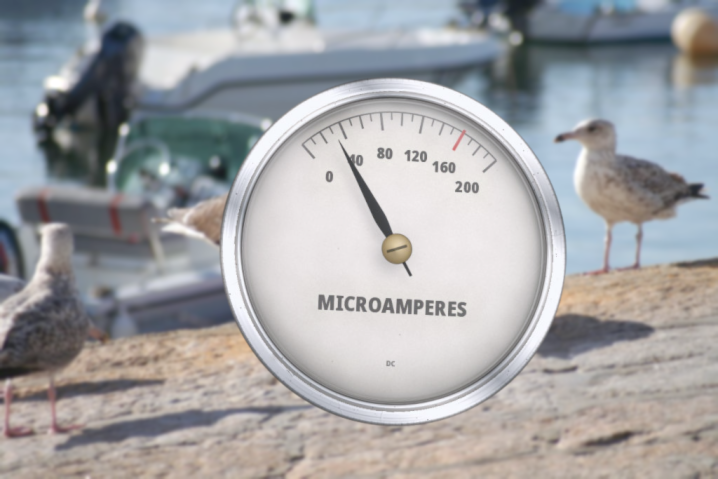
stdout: µA 30
